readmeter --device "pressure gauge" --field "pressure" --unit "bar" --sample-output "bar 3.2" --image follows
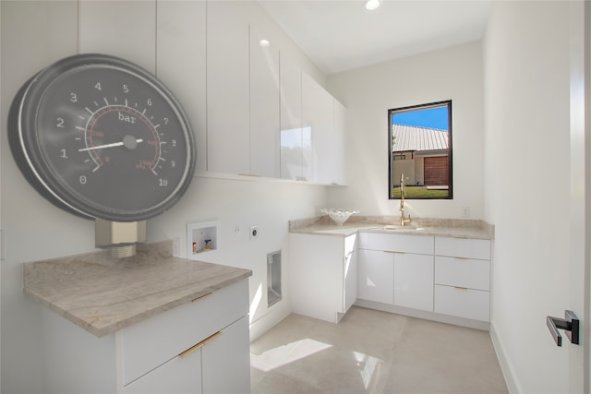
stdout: bar 1
